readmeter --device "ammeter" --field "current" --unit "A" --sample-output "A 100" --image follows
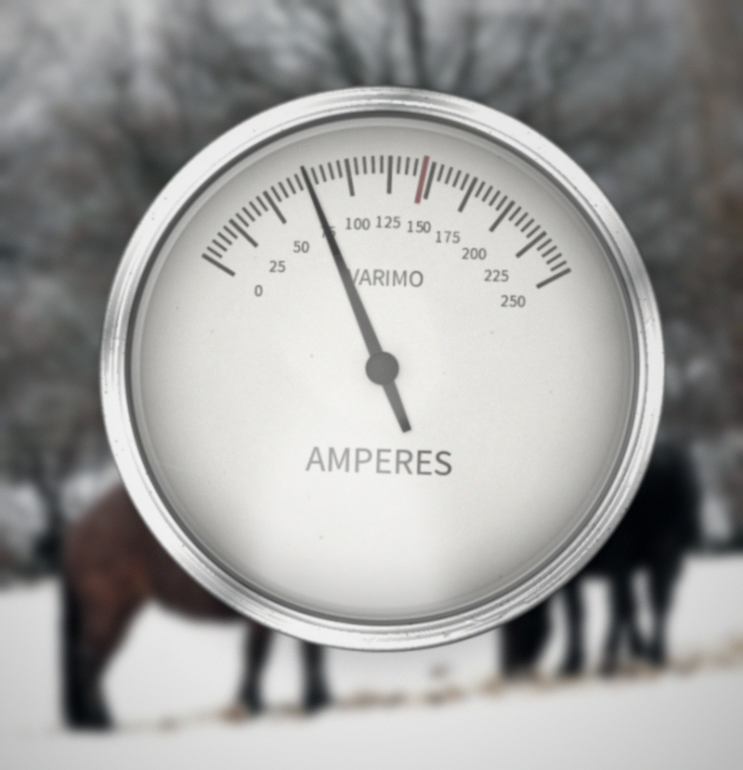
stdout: A 75
